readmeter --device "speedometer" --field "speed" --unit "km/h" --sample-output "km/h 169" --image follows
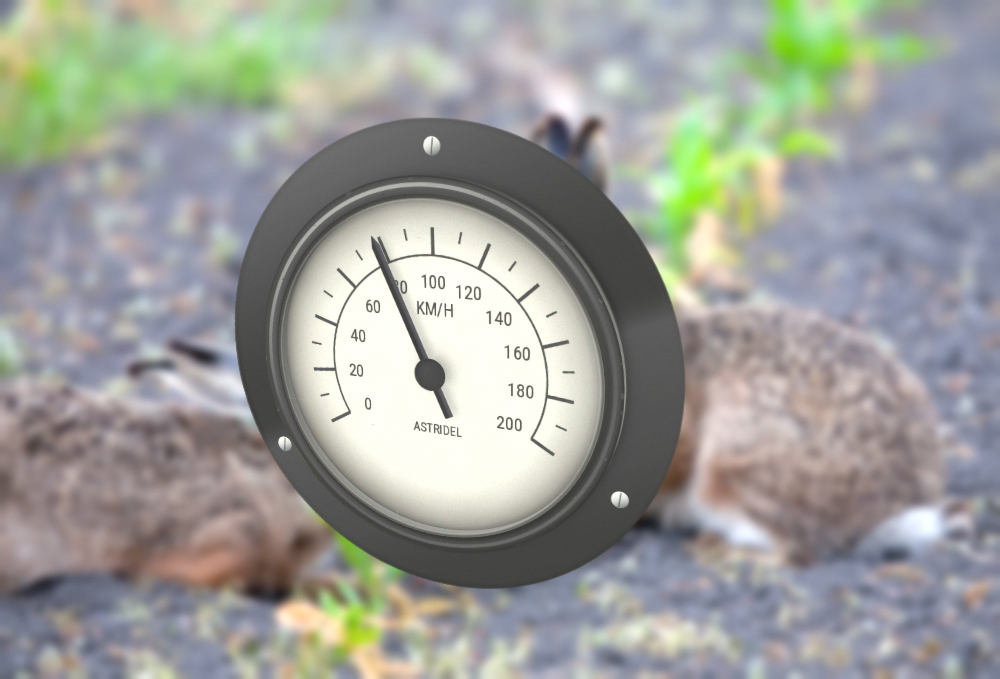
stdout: km/h 80
